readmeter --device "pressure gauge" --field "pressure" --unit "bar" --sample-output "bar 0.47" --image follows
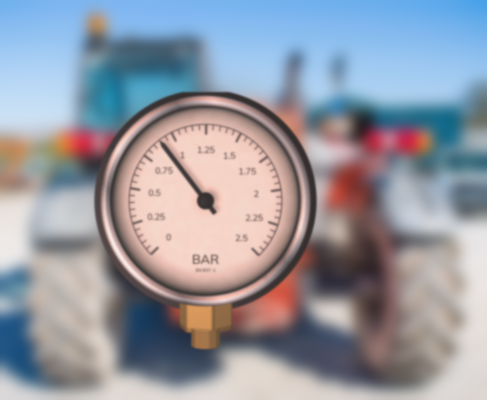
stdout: bar 0.9
